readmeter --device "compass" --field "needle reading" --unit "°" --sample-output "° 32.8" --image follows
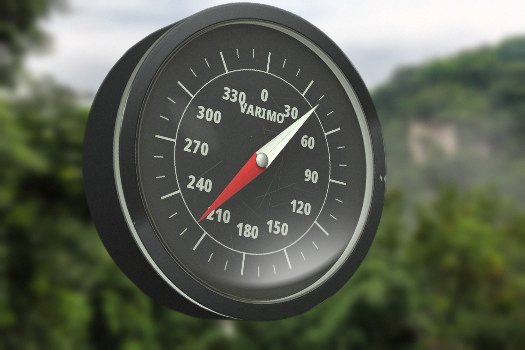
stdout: ° 220
